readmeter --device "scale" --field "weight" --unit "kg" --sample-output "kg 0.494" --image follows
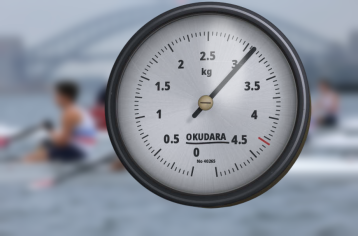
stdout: kg 3.1
